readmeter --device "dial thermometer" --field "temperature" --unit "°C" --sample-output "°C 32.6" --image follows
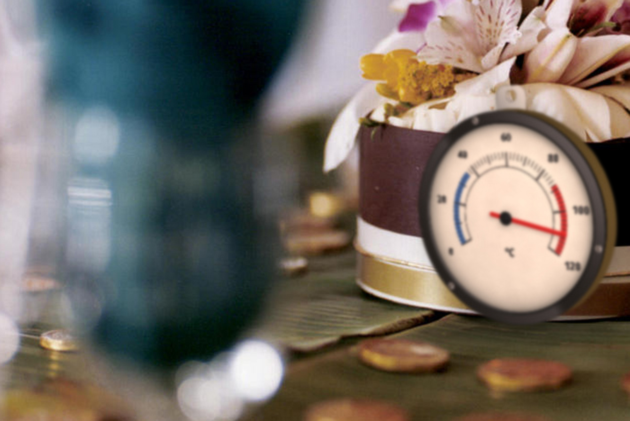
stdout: °C 110
